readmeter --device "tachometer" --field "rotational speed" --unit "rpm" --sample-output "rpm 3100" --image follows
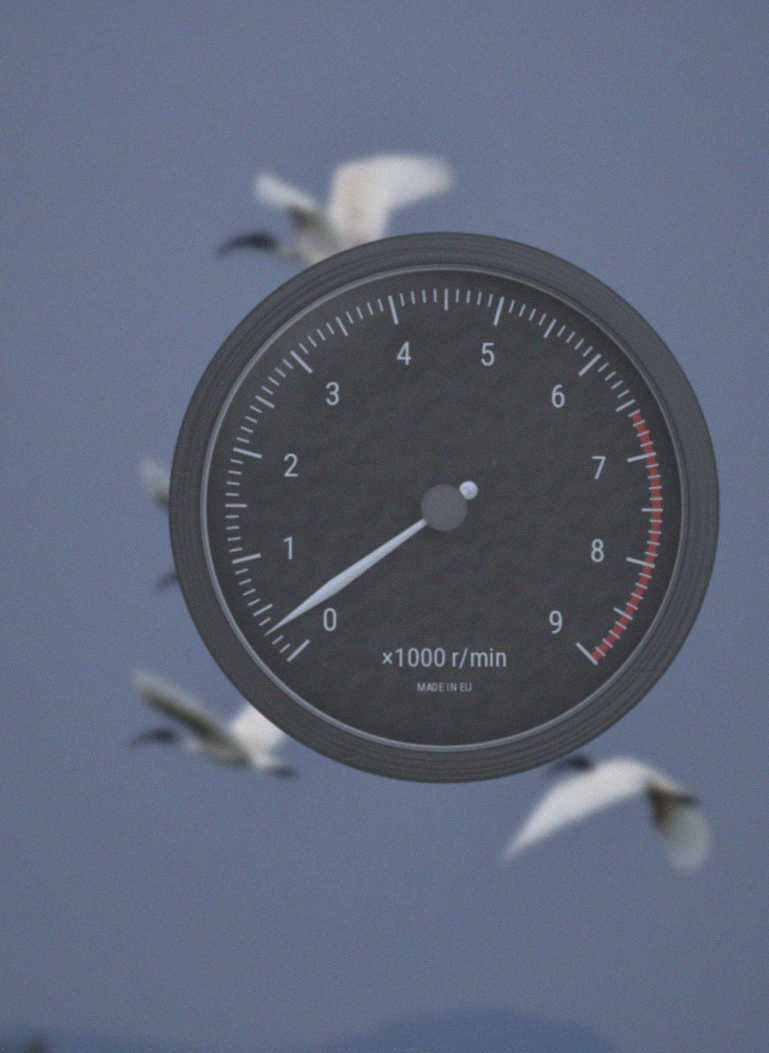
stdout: rpm 300
